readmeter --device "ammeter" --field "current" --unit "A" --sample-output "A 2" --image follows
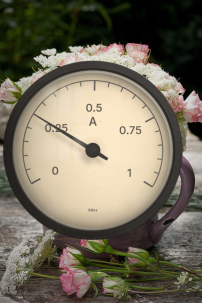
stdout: A 0.25
